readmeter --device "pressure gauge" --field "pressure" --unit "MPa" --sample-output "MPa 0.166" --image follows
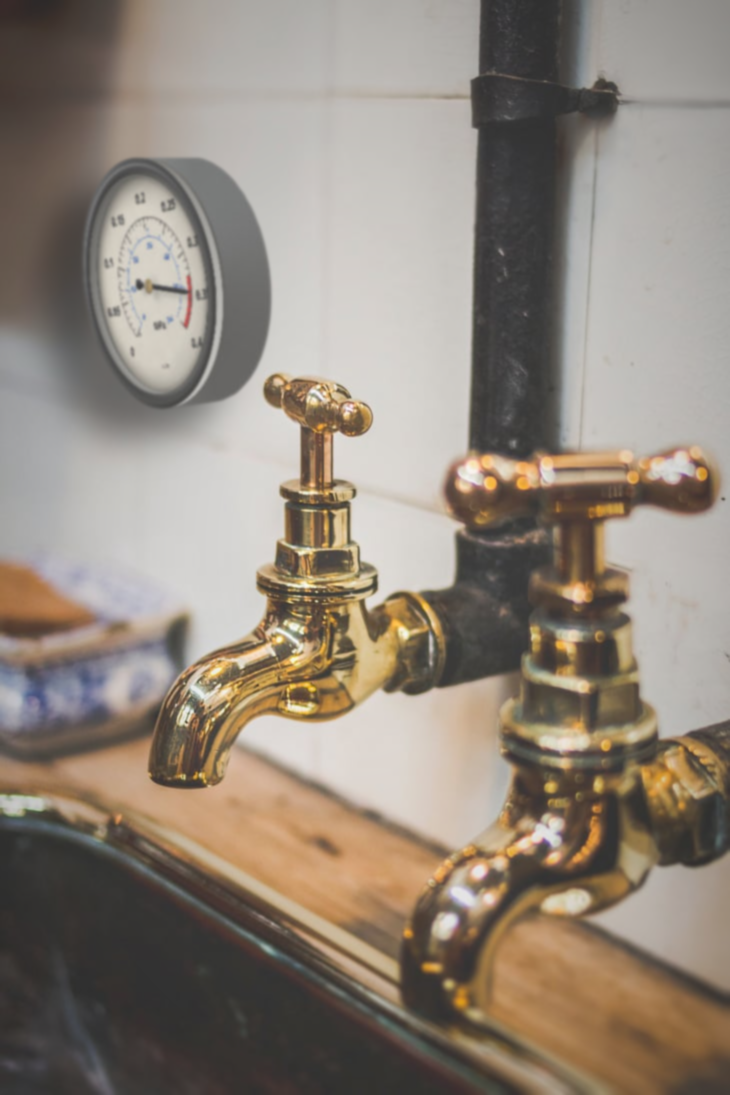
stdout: MPa 0.35
